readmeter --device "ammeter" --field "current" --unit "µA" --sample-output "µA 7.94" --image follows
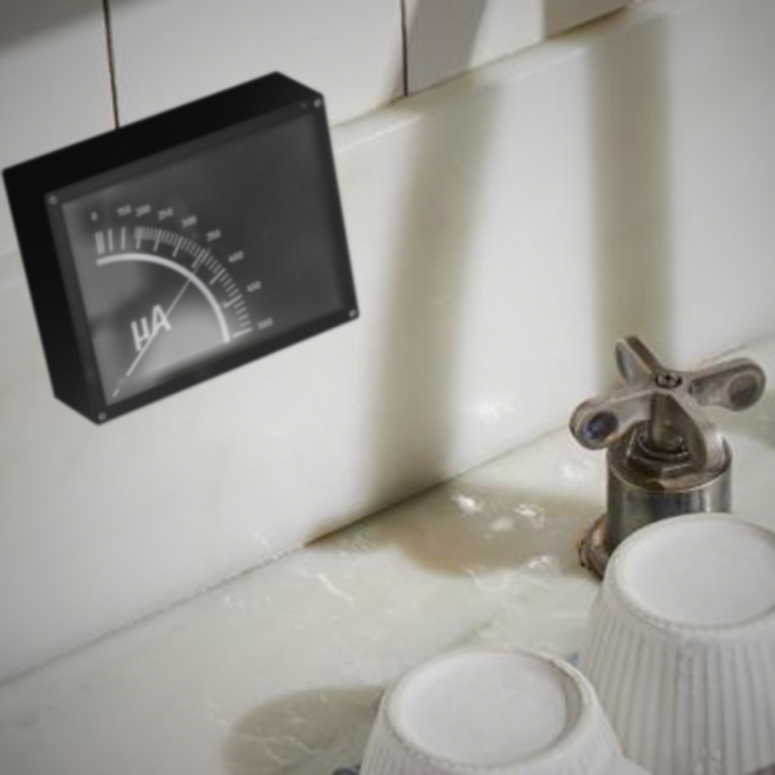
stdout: µA 350
